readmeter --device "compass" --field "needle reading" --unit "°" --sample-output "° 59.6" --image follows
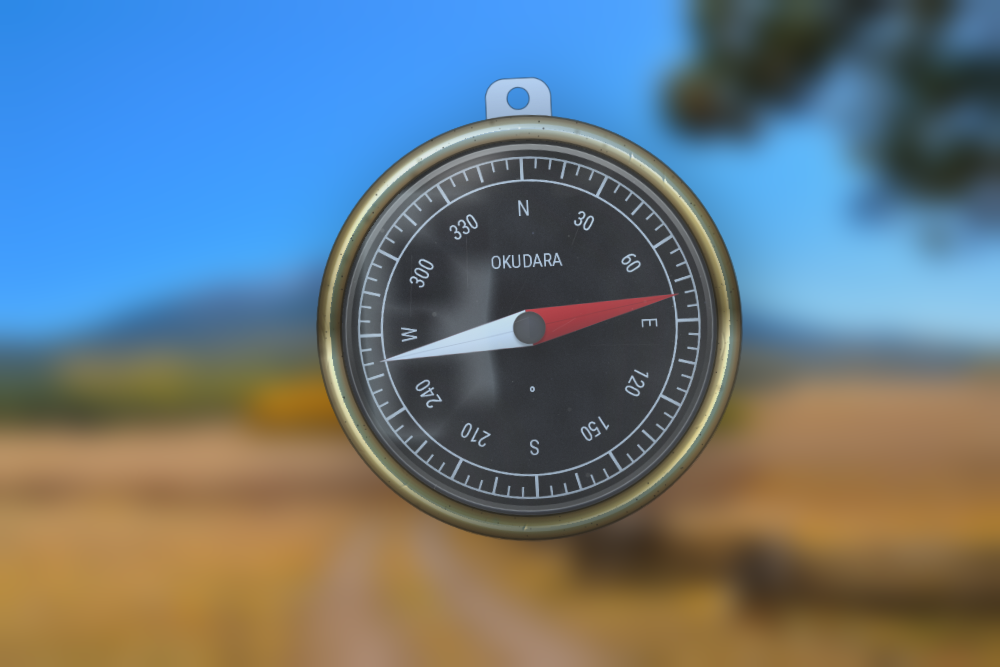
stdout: ° 80
